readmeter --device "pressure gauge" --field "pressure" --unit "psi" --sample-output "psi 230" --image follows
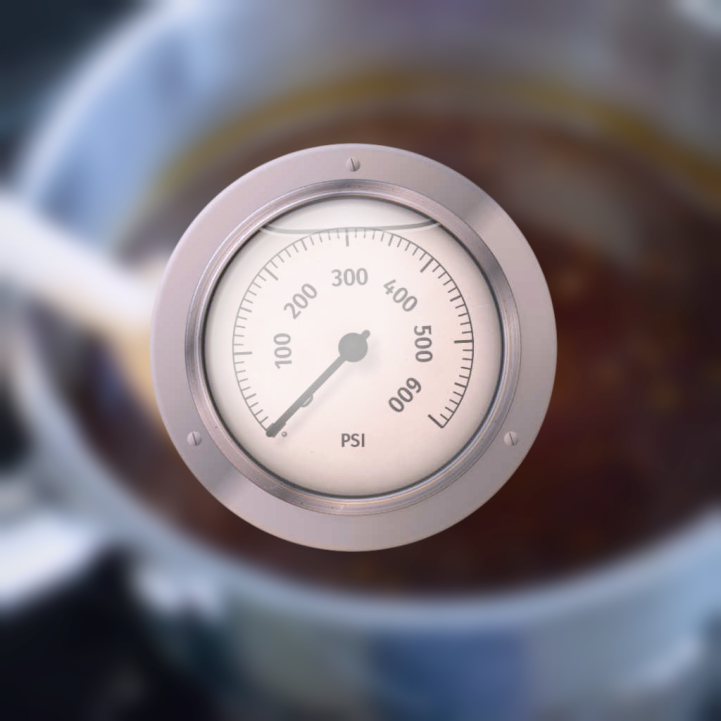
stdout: psi 5
